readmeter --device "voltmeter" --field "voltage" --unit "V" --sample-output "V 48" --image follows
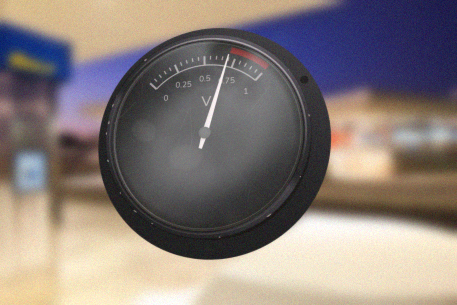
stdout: V 0.7
